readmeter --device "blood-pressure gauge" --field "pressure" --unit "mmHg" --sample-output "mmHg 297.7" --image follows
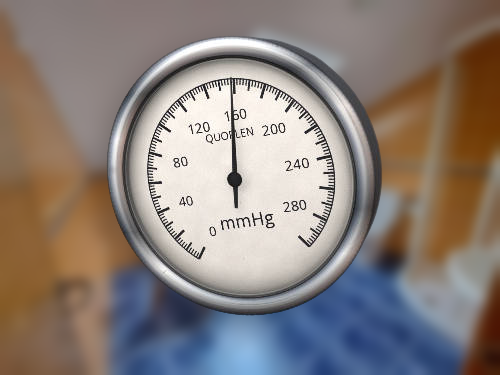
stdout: mmHg 160
